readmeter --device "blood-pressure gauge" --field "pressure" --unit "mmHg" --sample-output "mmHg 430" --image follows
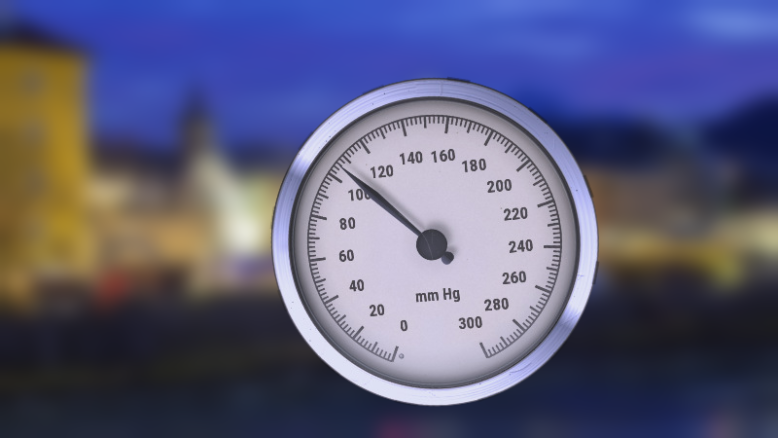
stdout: mmHg 106
